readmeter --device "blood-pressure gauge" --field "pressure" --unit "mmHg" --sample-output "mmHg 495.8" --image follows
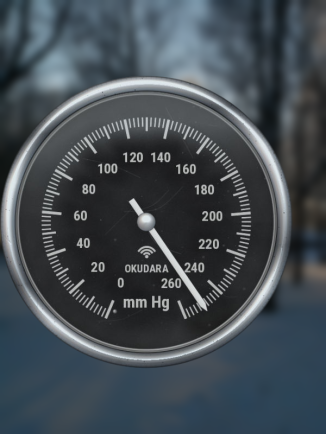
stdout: mmHg 250
